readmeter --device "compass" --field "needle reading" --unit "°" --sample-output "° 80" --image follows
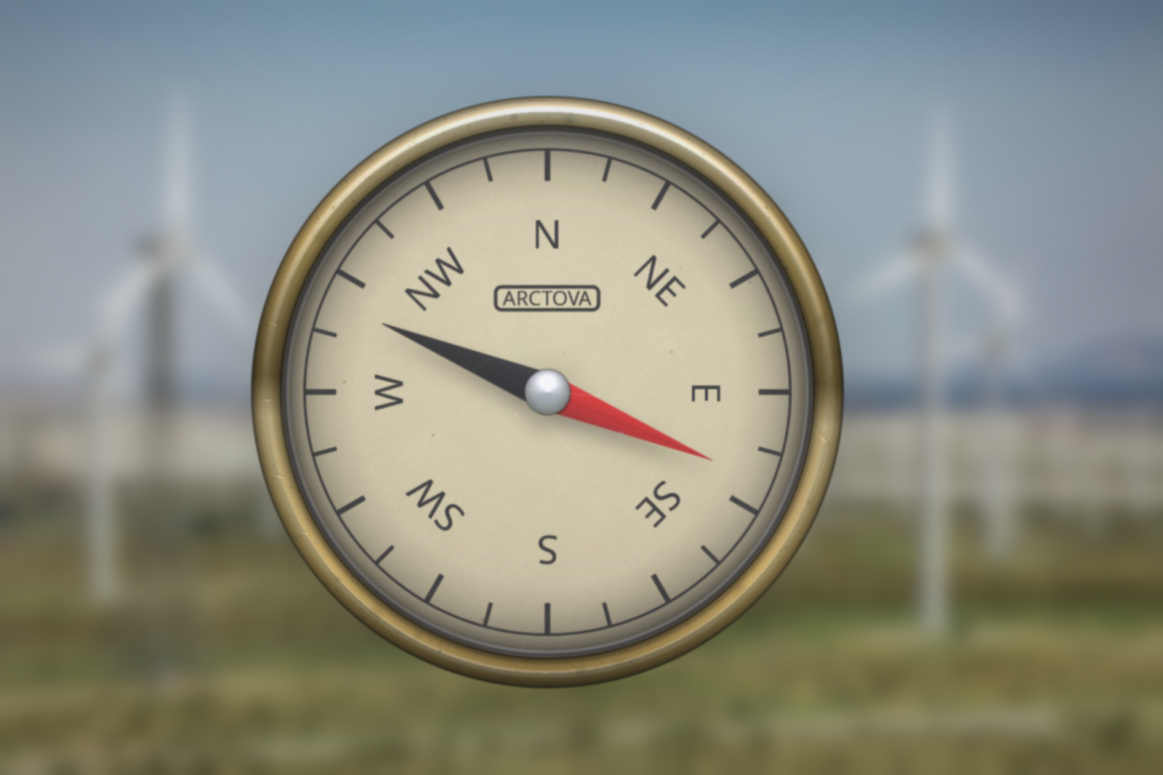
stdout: ° 112.5
